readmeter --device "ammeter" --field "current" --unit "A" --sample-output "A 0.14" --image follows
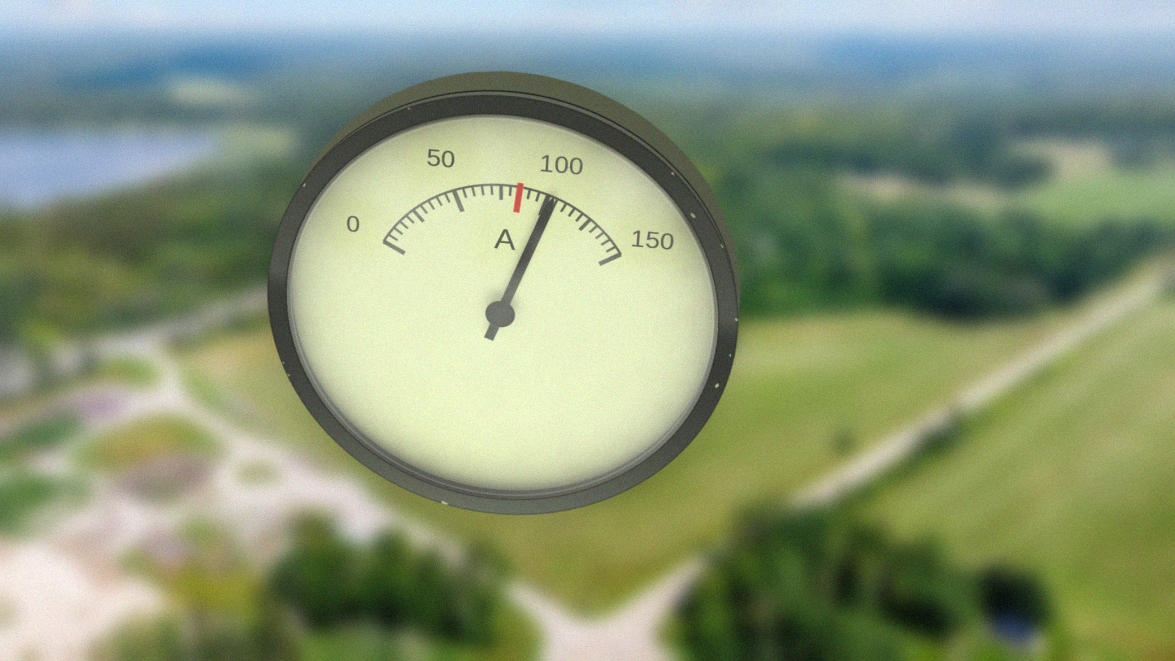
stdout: A 102.5
